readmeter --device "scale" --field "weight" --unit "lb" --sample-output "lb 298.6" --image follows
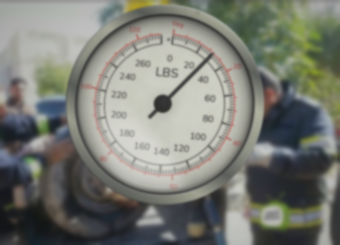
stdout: lb 30
